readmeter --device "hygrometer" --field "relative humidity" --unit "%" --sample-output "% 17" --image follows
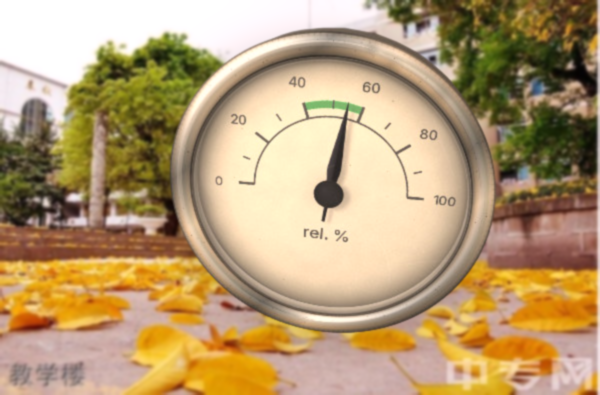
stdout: % 55
